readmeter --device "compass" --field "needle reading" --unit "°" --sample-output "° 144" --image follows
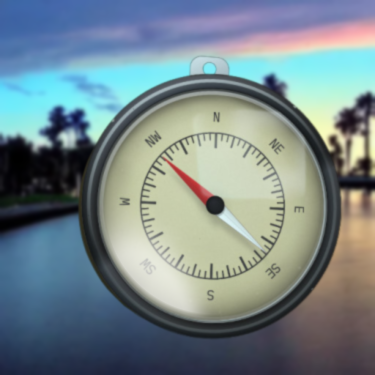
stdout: ° 310
